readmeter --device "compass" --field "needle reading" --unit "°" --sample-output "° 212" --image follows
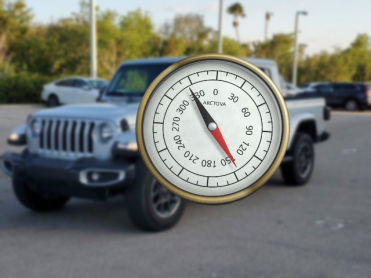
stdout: ° 145
